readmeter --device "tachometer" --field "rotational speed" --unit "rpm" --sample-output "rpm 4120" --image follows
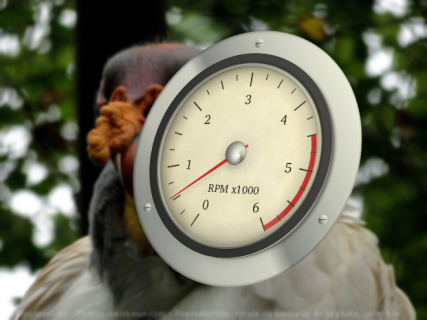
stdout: rpm 500
